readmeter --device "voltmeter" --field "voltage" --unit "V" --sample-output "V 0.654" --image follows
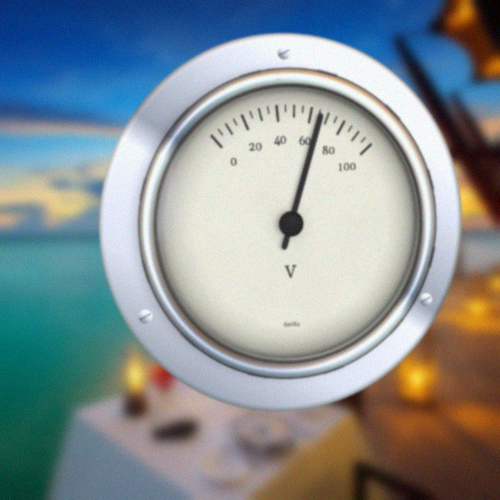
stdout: V 65
